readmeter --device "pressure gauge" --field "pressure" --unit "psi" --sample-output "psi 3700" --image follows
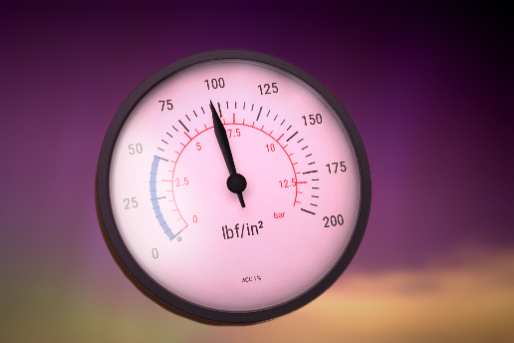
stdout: psi 95
